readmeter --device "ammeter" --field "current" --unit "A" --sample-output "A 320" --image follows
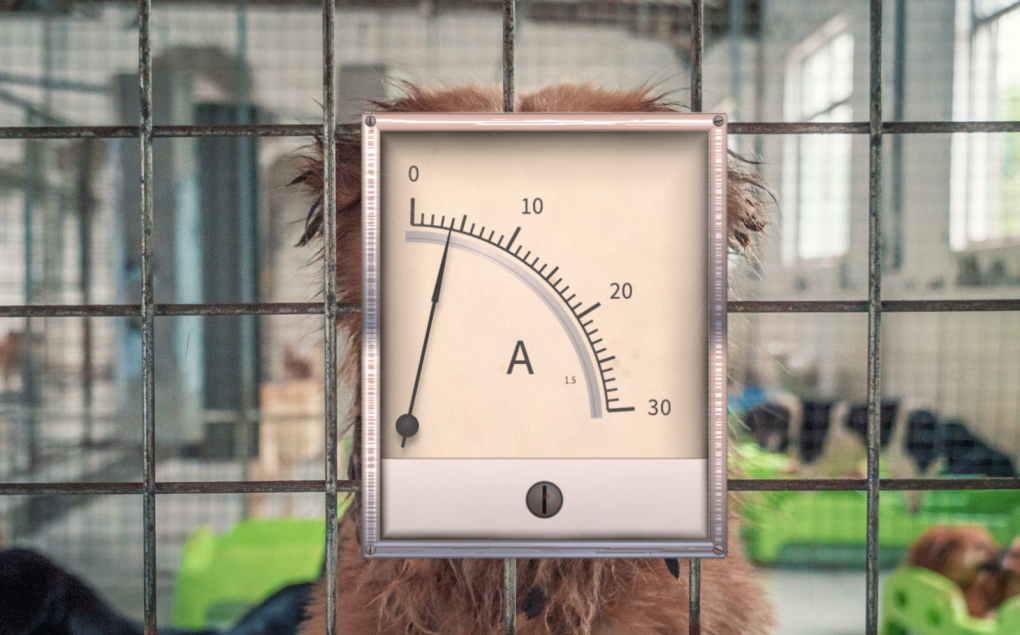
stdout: A 4
